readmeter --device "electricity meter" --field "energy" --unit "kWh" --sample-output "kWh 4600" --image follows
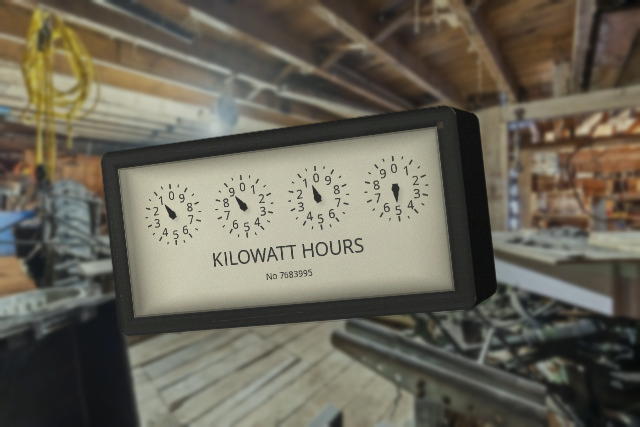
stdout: kWh 905
